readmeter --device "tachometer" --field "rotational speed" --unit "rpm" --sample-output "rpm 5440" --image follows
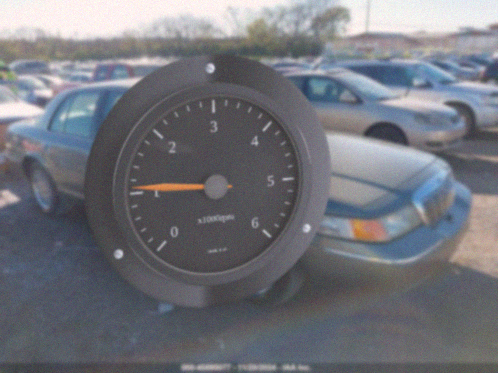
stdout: rpm 1100
